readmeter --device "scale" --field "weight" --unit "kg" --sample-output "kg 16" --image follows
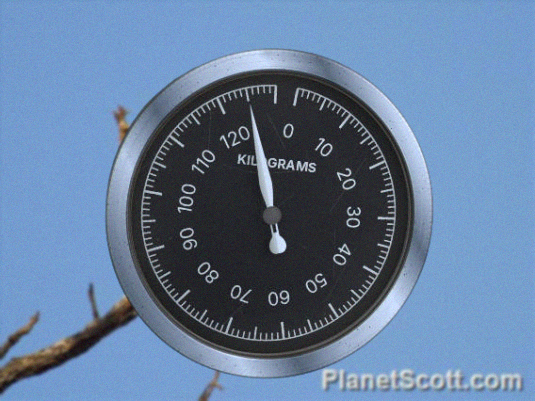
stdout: kg 125
